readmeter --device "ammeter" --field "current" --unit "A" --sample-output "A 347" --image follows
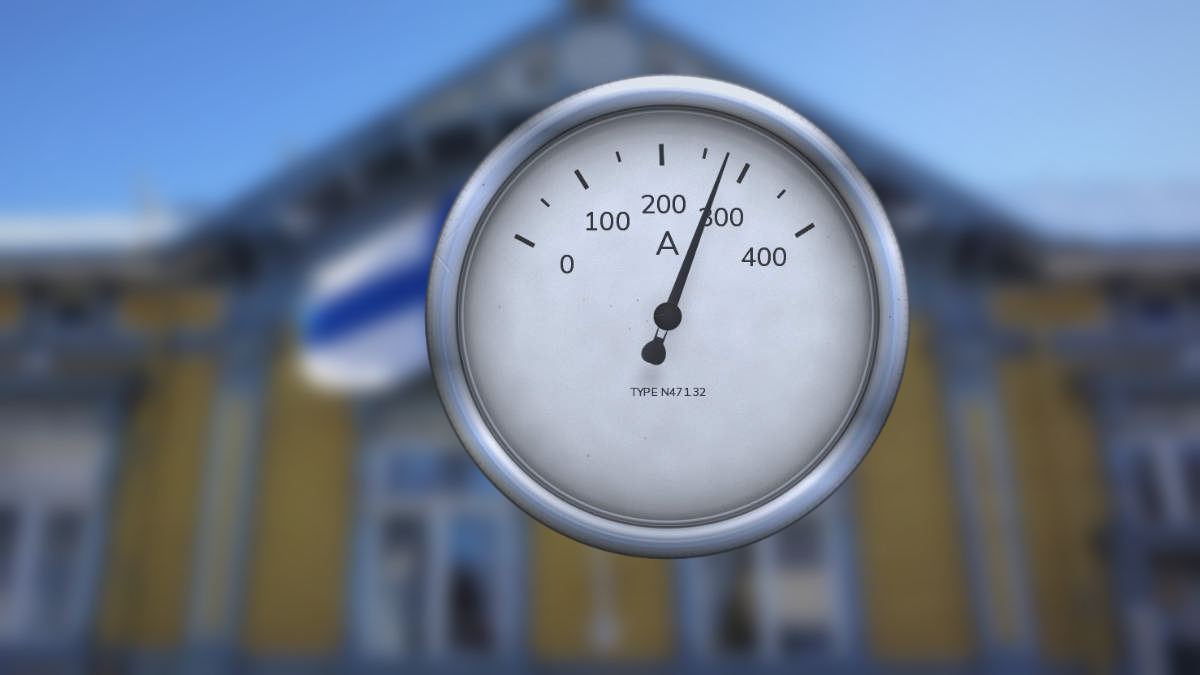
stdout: A 275
